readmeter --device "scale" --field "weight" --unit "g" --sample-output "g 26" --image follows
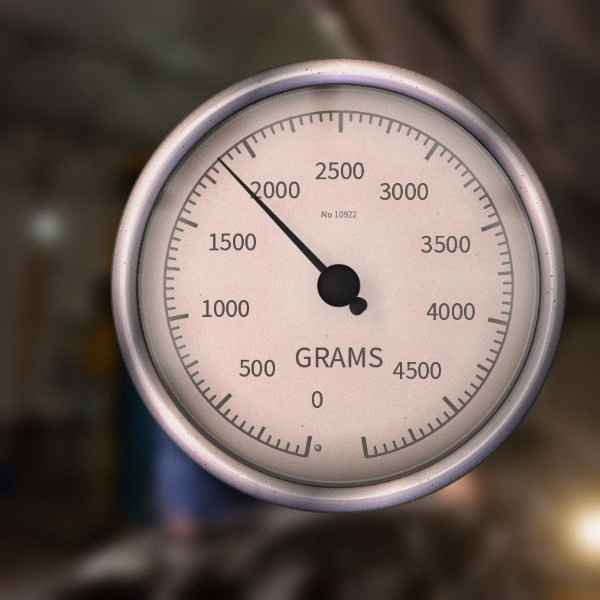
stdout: g 1850
